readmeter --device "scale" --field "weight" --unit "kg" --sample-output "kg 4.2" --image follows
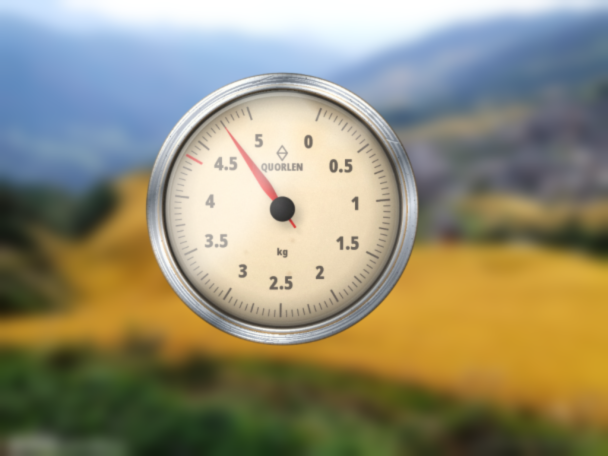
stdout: kg 4.75
